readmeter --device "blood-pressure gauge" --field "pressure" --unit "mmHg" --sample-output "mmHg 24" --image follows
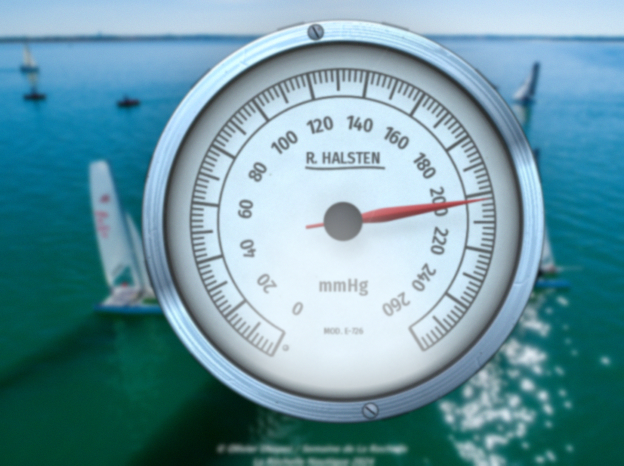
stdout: mmHg 202
